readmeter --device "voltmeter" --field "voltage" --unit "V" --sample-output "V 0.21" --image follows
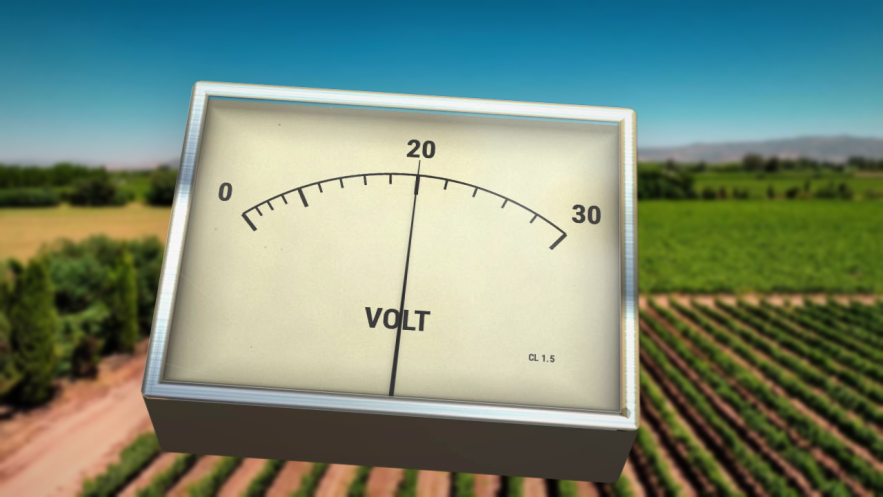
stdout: V 20
